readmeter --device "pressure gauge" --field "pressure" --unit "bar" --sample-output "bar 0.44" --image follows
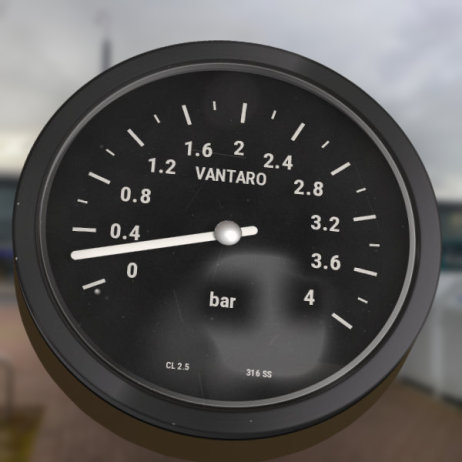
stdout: bar 0.2
